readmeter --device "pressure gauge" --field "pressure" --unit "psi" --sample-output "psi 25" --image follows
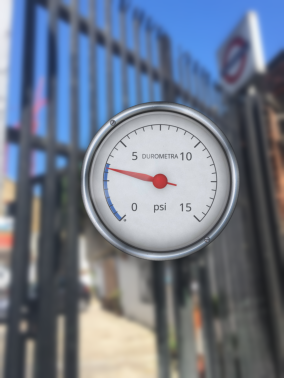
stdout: psi 3.25
